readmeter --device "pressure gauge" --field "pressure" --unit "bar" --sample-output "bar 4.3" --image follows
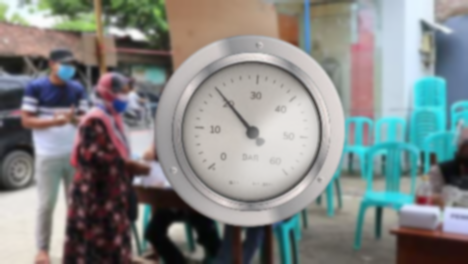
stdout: bar 20
